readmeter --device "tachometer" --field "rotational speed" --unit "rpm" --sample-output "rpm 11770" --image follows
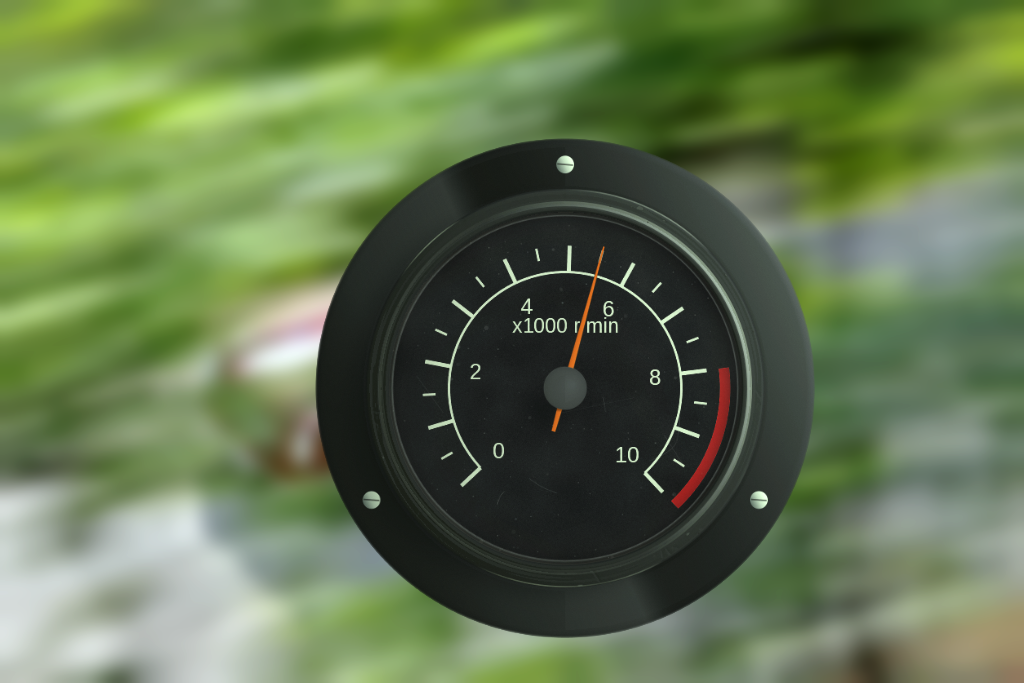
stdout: rpm 5500
